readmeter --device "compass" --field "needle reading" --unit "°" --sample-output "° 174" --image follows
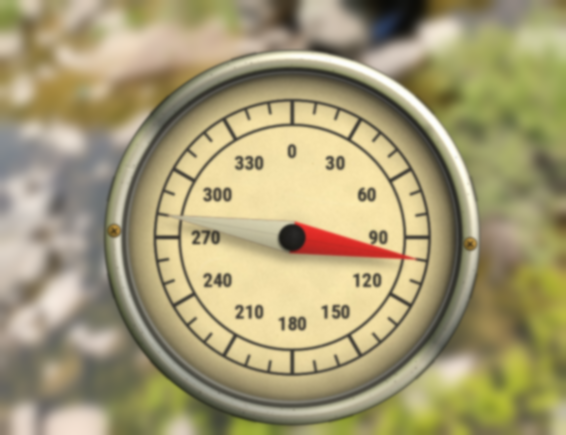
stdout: ° 100
